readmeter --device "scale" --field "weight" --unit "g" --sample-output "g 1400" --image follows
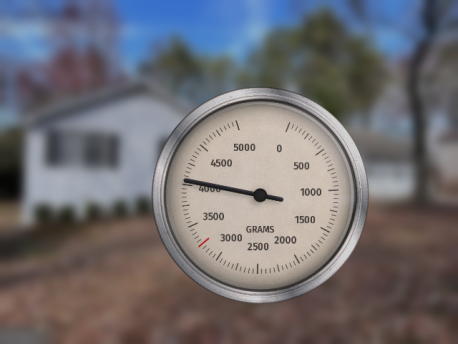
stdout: g 4050
